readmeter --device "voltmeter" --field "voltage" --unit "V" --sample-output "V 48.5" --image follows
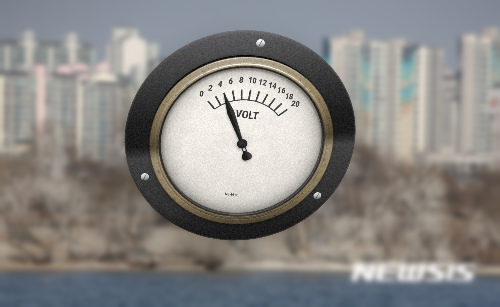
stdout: V 4
